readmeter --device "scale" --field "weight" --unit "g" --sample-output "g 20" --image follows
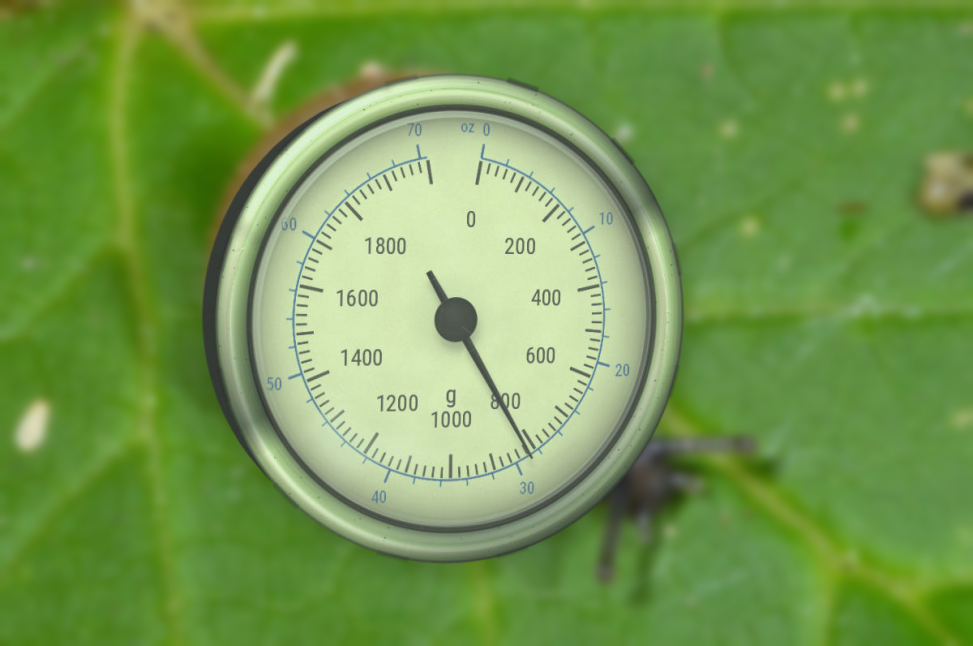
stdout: g 820
